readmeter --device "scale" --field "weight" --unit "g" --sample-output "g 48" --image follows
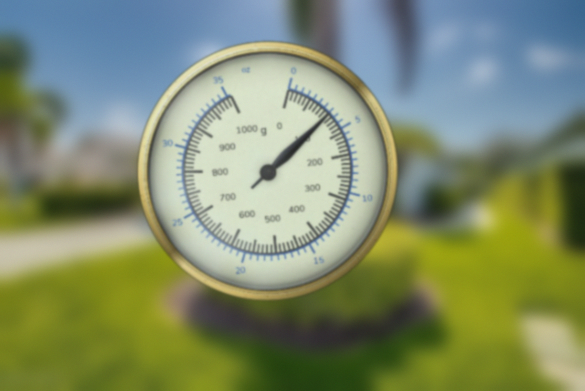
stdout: g 100
